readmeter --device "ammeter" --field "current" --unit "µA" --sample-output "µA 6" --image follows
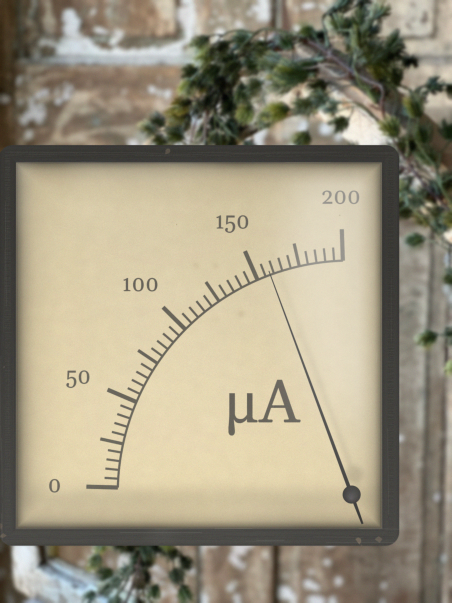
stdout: µA 157.5
